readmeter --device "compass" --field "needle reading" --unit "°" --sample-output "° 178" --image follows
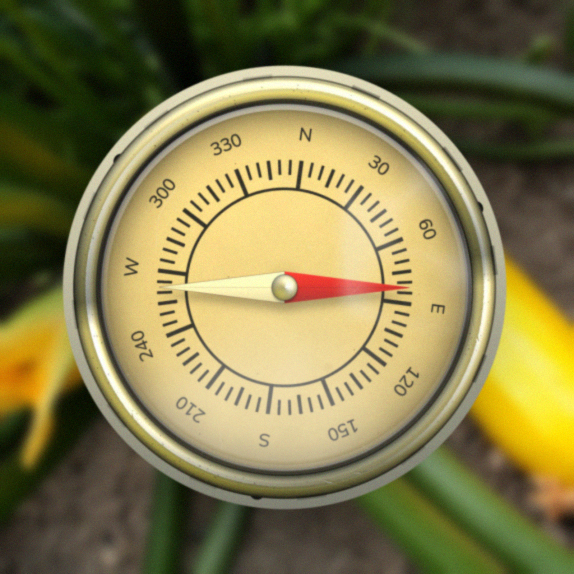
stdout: ° 82.5
